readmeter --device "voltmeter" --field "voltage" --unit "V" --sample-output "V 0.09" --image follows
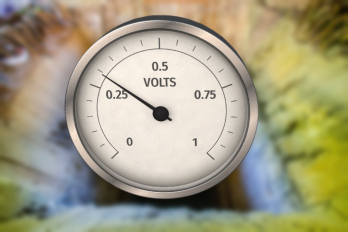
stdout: V 0.3
